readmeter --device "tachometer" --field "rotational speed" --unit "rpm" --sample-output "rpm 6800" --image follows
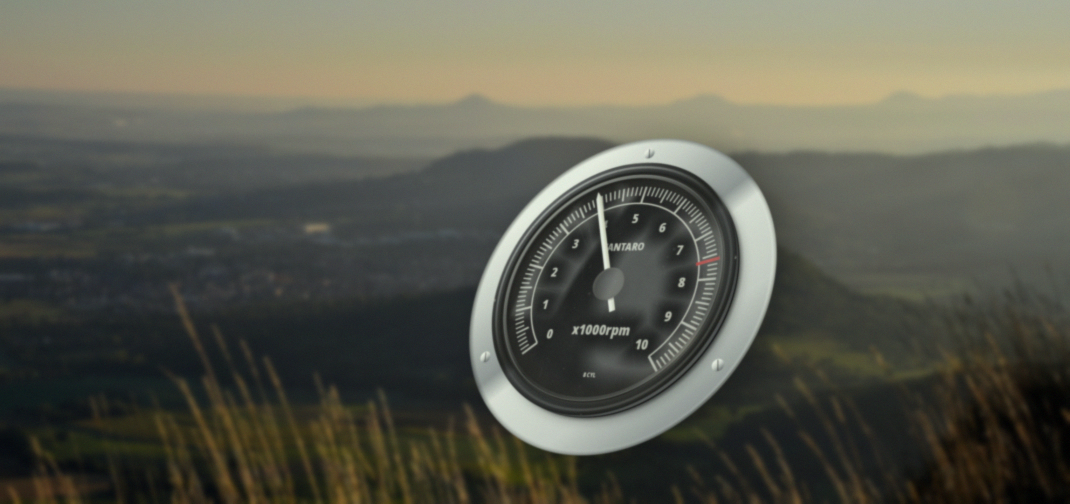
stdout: rpm 4000
